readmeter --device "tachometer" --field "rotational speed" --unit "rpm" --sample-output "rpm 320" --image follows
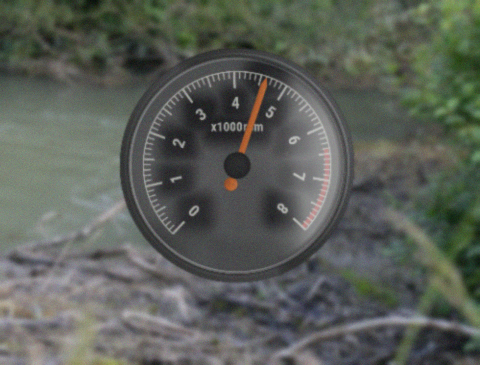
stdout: rpm 4600
